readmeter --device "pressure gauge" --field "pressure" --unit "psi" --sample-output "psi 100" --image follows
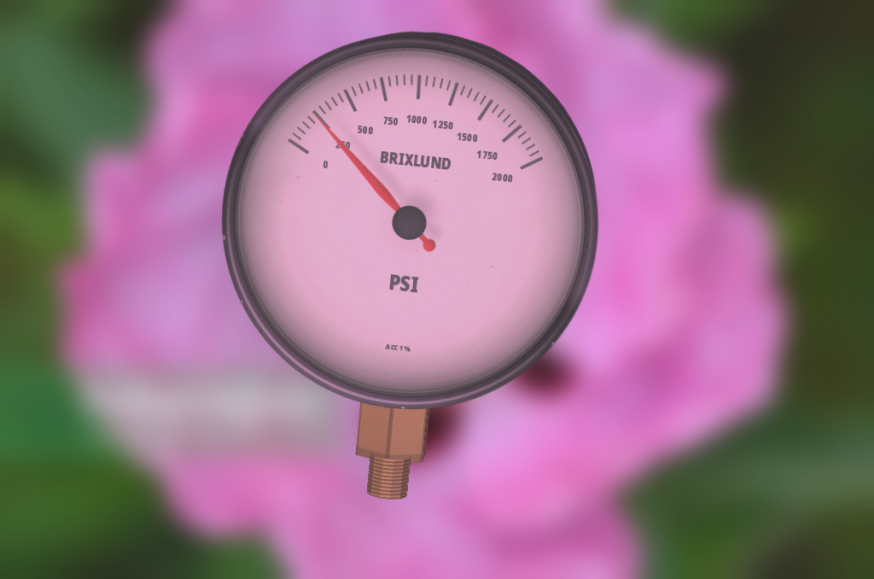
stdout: psi 250
